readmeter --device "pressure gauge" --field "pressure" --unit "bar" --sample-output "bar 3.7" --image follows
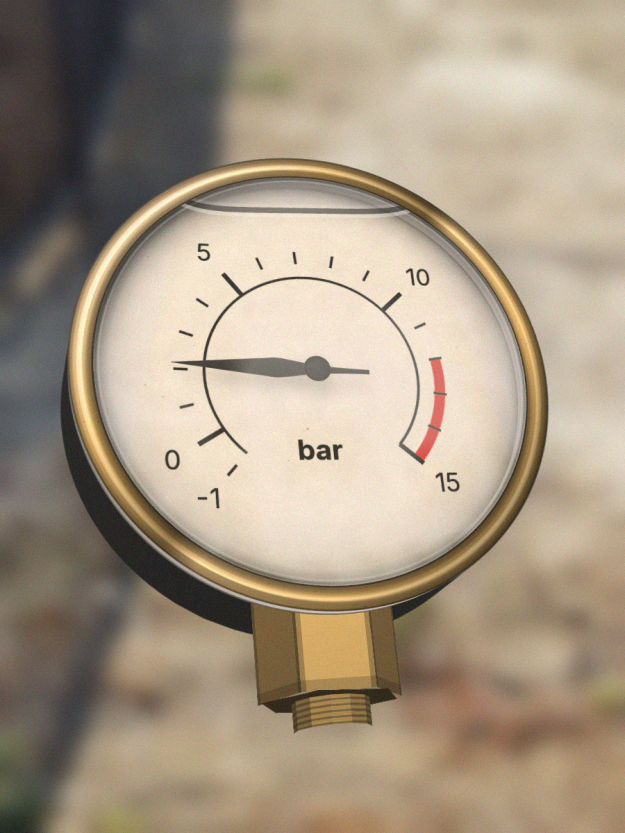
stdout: bar 2
